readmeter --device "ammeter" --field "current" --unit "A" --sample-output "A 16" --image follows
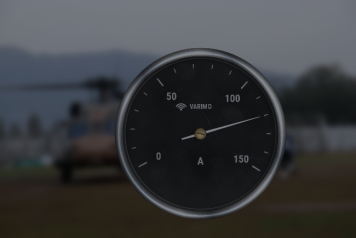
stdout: A 120
